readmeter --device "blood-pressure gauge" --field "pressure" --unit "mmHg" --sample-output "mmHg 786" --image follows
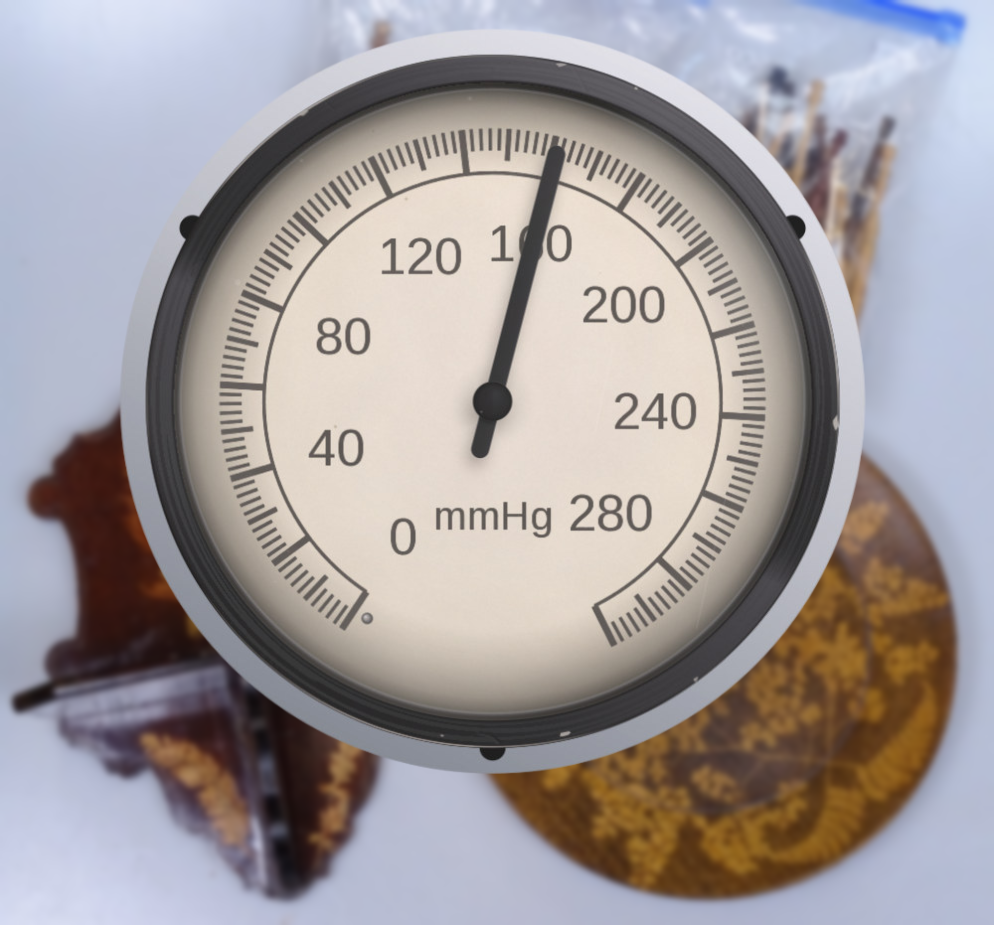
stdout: mmHg 161
